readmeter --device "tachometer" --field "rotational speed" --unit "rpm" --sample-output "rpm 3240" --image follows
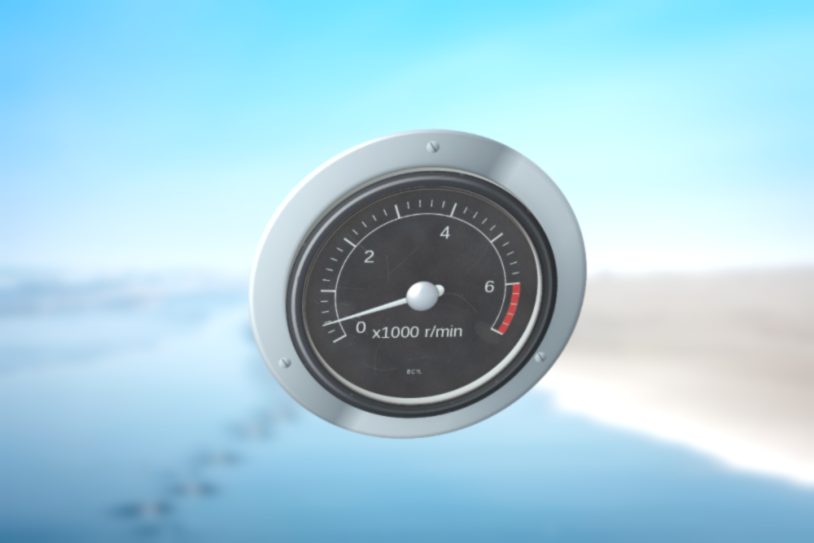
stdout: rpm 400
